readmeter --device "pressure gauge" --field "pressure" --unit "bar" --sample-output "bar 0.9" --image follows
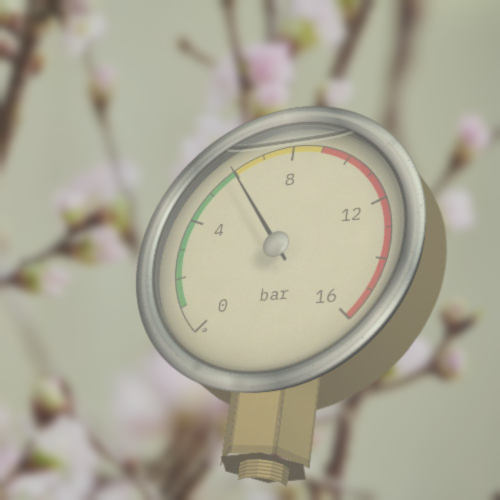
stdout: bar 6
